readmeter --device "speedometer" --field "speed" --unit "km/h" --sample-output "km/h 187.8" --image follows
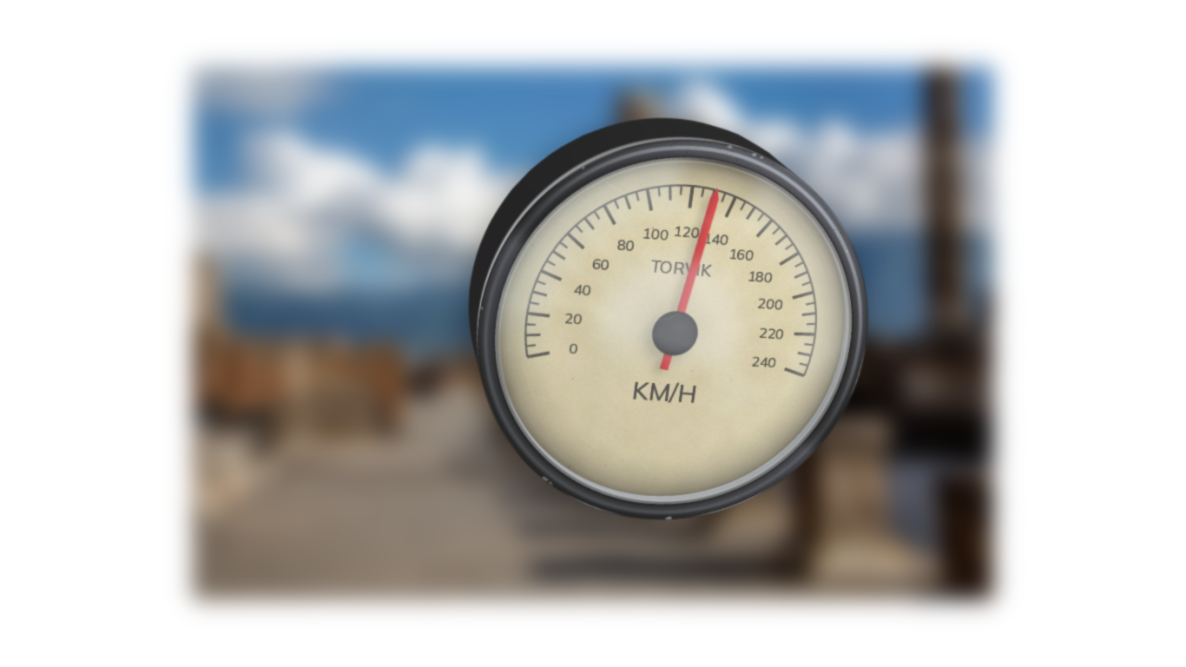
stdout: km/h 130
